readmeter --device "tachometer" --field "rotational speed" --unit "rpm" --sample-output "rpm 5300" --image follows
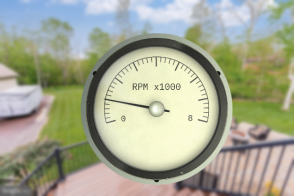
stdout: rpm 1000
